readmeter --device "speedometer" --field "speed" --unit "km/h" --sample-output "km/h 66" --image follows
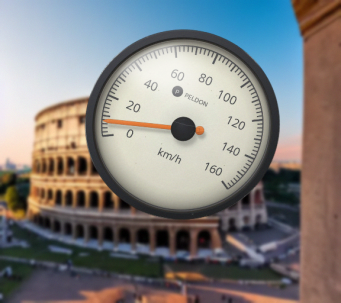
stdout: km/h 8
